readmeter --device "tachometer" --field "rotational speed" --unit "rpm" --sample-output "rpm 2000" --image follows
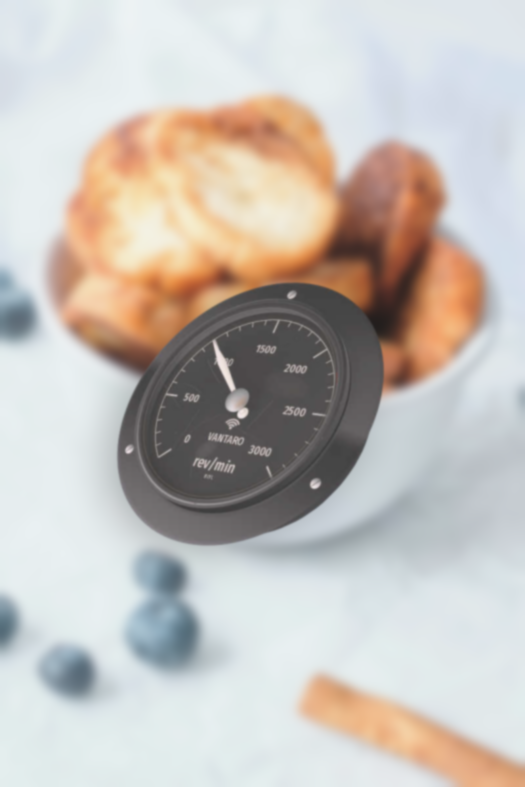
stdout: rpm 1000
